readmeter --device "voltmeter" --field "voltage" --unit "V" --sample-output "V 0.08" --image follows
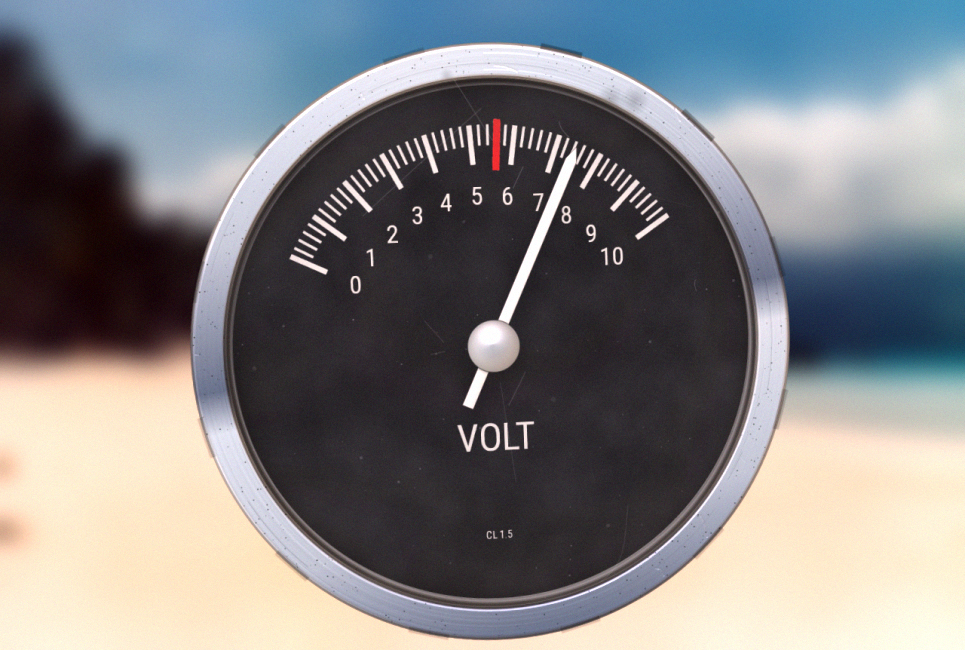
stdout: V 7.4
